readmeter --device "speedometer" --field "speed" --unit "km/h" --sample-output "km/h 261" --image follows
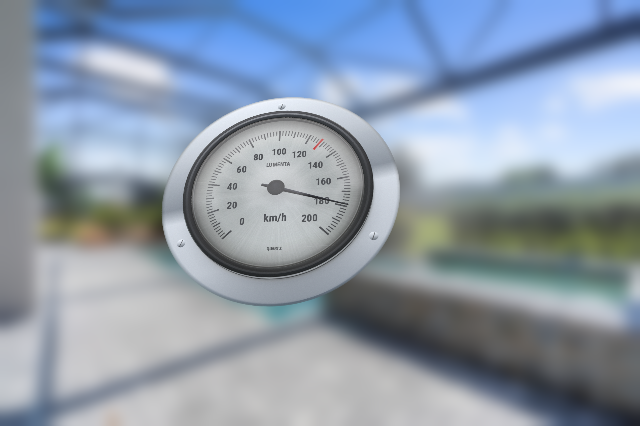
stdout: km/h 180
